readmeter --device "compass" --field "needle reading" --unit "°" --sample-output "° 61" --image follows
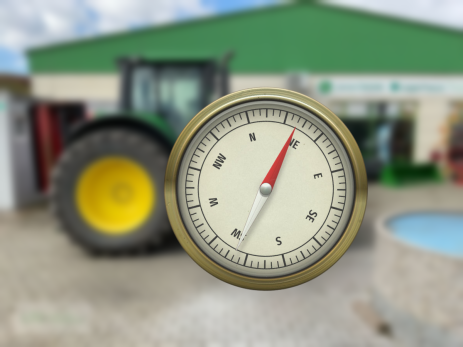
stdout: ° 40
